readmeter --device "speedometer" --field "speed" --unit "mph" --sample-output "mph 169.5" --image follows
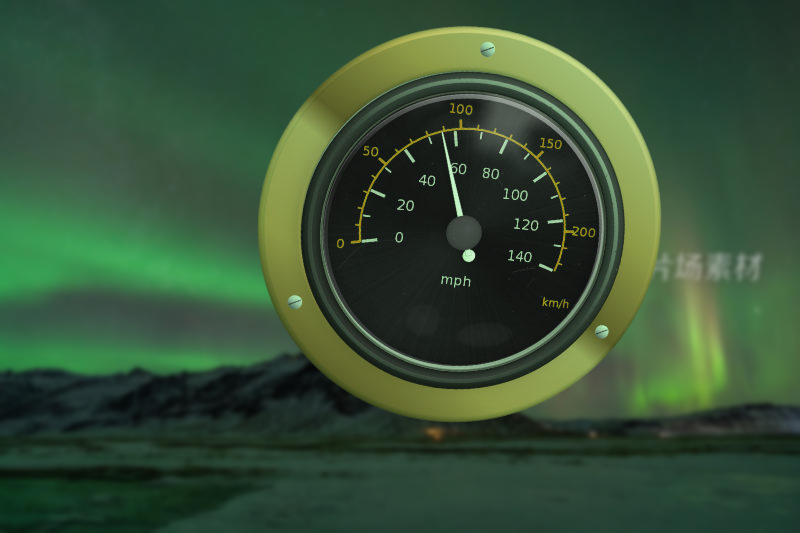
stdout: mph 55
